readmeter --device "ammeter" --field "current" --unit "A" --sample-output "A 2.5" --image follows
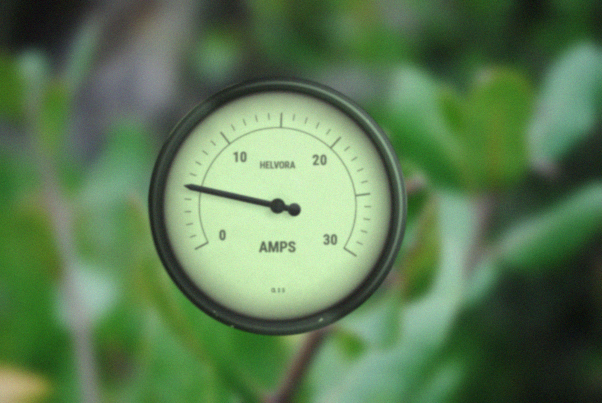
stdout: A 5
